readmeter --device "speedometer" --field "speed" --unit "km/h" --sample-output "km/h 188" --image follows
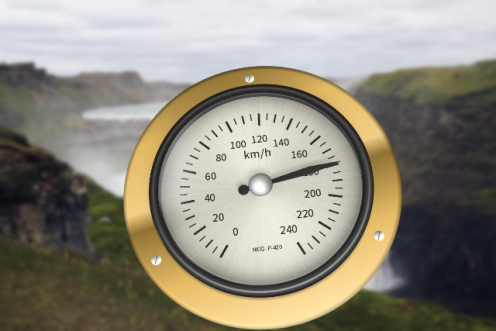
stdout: km/h 180
